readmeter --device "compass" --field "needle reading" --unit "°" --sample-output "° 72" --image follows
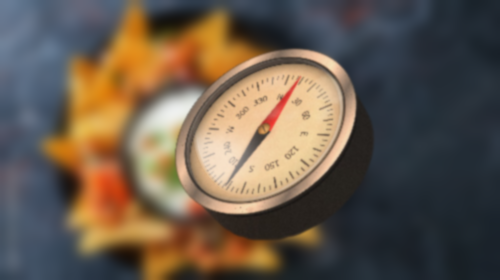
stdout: ° 15
